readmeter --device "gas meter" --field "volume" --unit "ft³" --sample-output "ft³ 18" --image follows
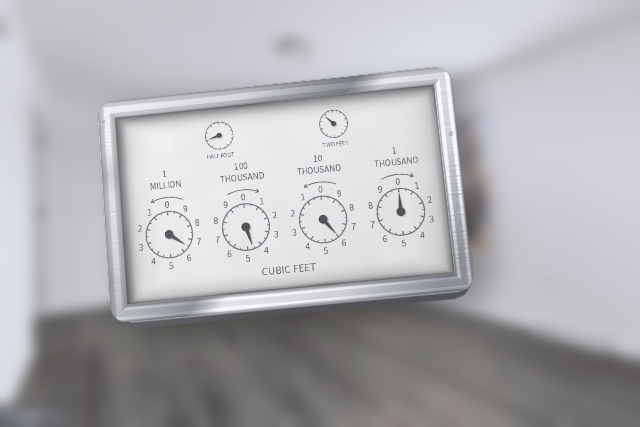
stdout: ft³ 646000
